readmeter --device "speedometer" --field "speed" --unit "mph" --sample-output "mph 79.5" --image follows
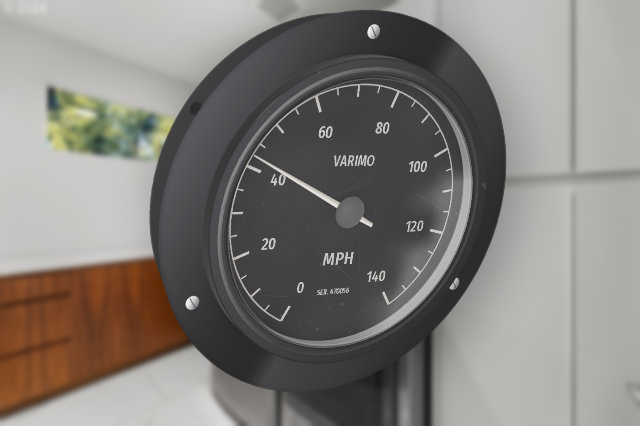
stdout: mph 42.5
